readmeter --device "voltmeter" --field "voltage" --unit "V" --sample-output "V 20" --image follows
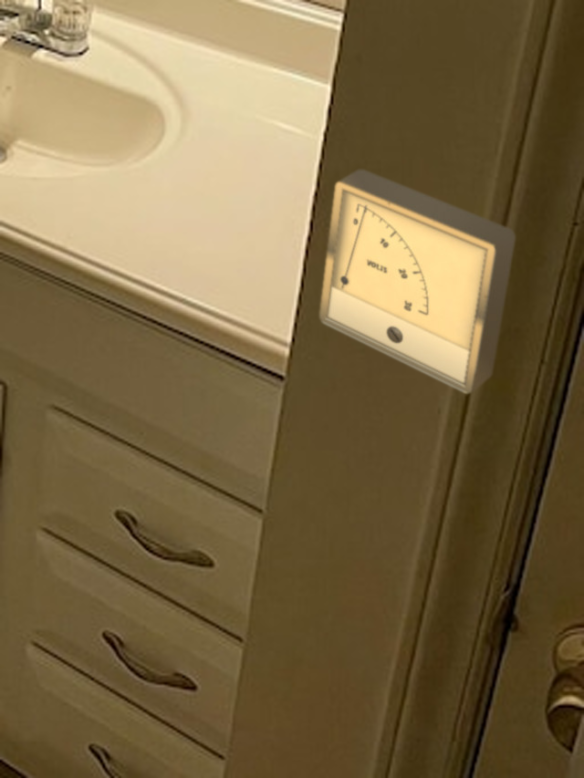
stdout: V 2
